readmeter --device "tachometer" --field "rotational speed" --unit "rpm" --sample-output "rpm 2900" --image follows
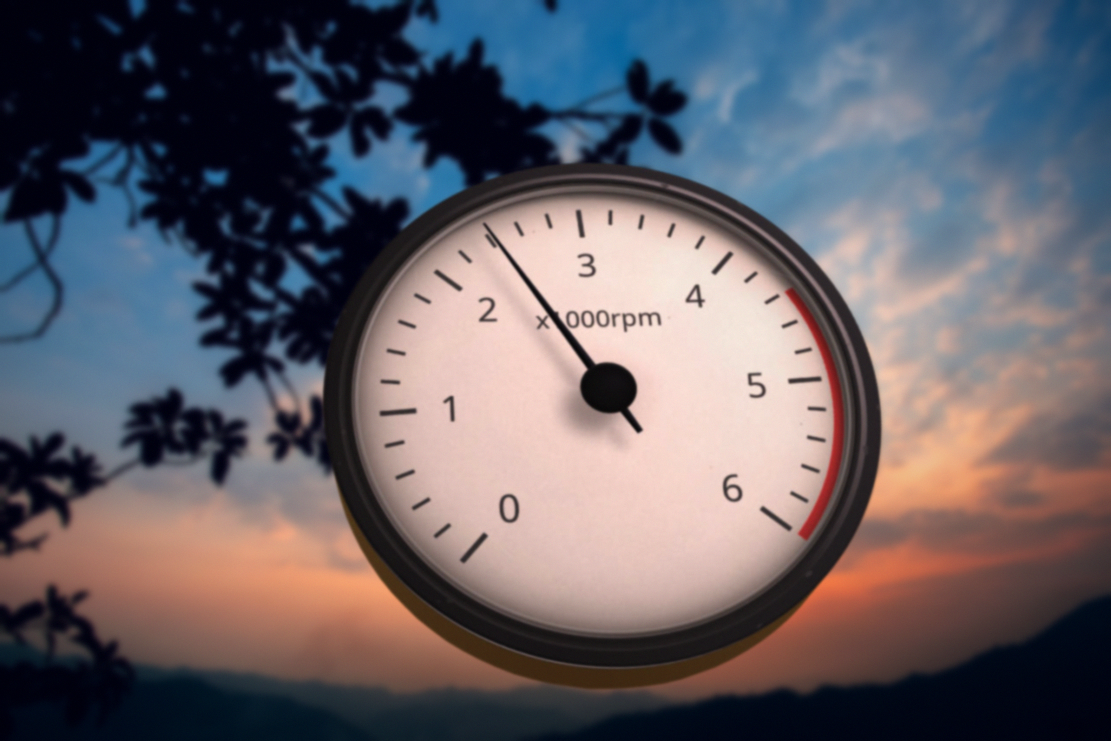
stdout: rpm 2400
